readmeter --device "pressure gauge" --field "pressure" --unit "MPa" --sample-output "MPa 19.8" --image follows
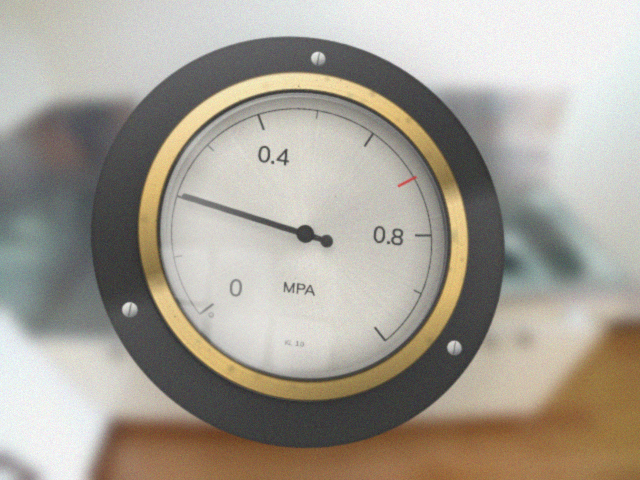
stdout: MPa 0.2
